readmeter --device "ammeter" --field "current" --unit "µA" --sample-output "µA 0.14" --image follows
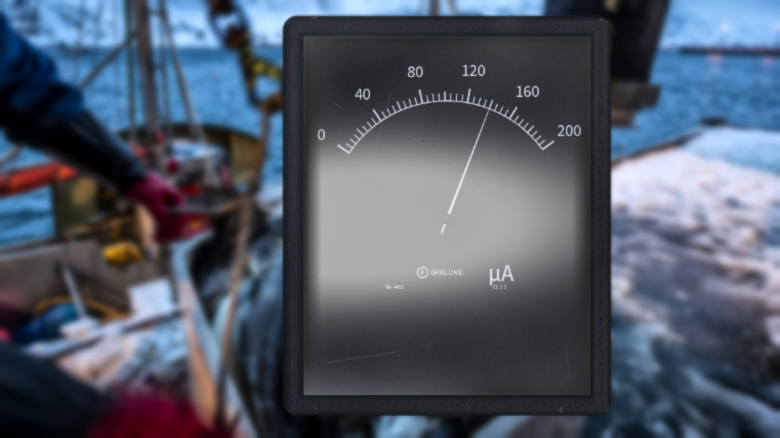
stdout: µA 140
